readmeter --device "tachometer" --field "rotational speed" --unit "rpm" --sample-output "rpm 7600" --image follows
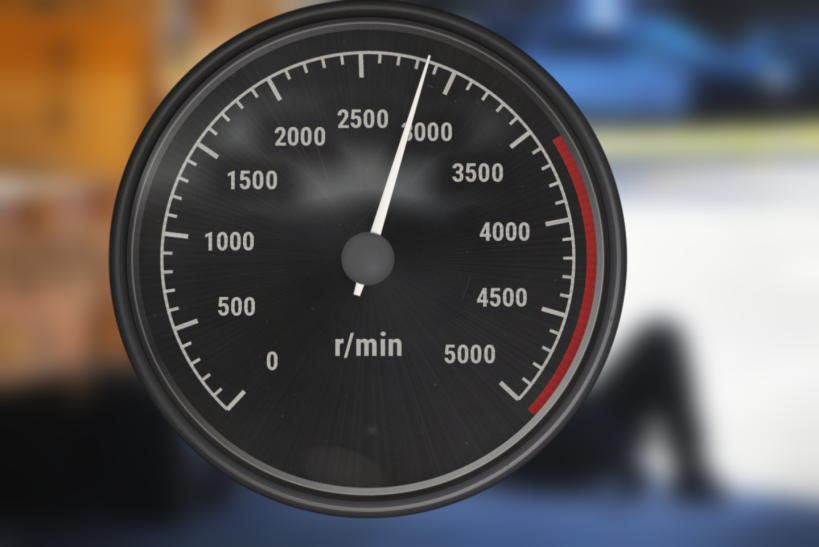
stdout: rpm 2850
